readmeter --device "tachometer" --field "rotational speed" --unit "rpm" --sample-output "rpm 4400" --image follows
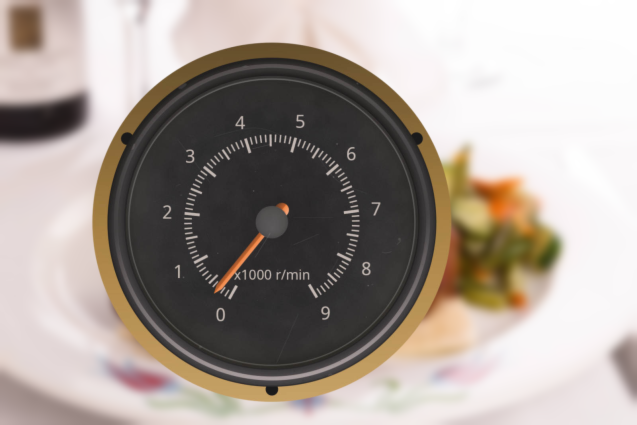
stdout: rpm 300
